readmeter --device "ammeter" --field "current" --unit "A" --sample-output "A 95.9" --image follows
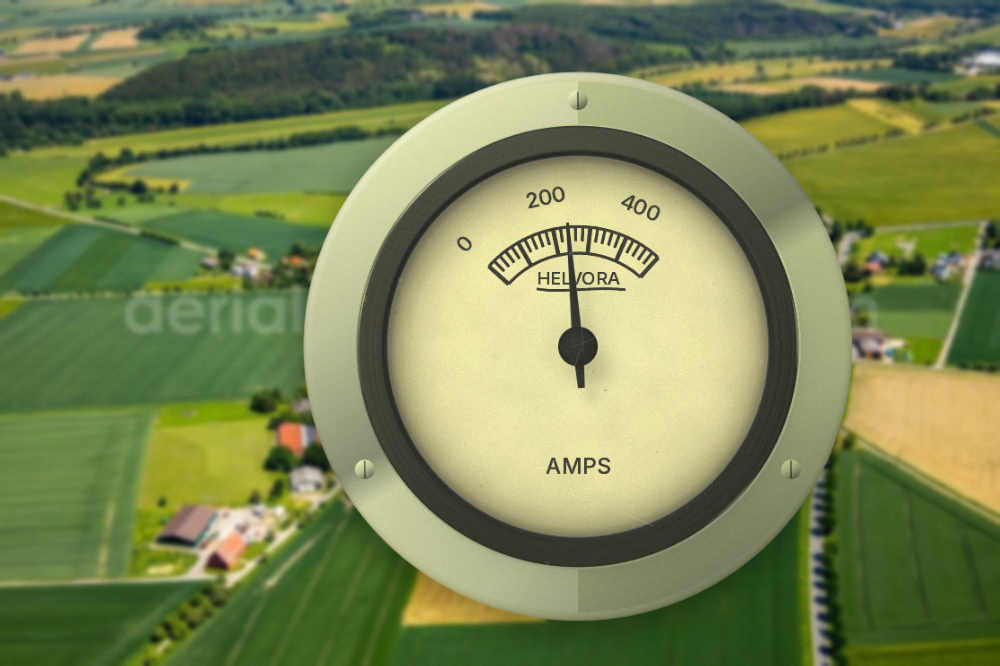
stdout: A 240
